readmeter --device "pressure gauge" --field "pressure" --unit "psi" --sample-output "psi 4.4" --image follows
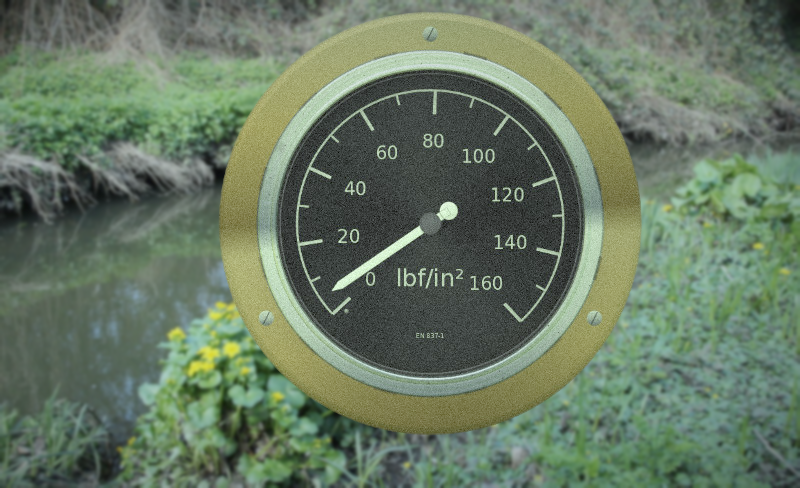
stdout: psi 5
